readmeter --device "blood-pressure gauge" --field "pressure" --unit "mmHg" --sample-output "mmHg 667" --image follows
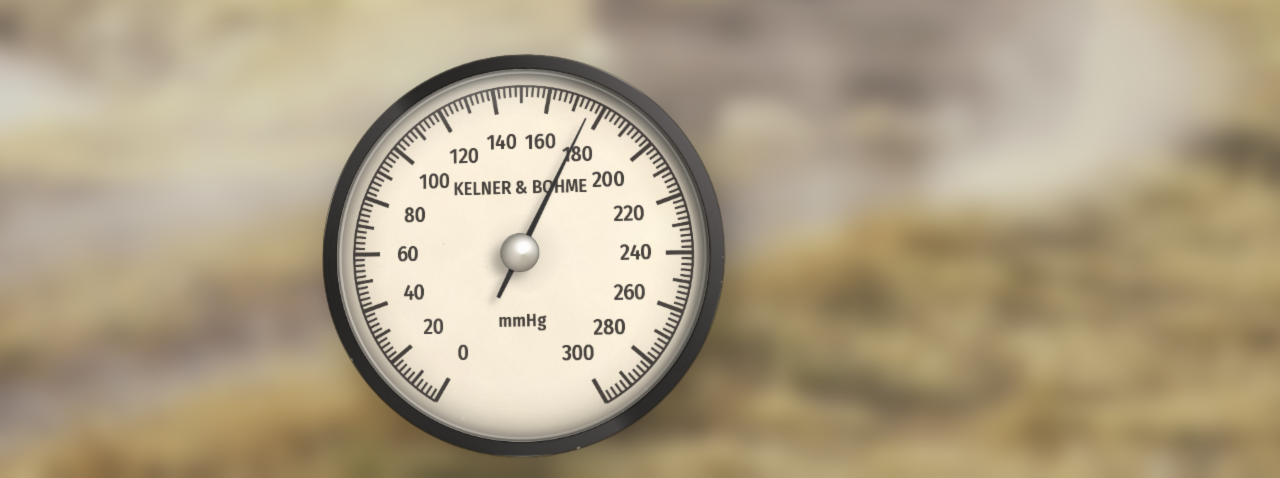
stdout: mmHg 176
